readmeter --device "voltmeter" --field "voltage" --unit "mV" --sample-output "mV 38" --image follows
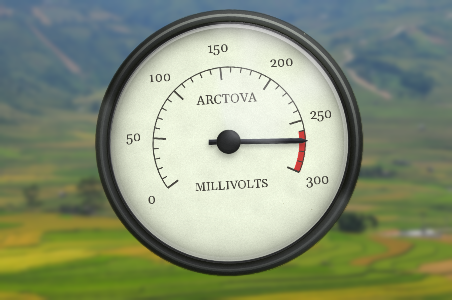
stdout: mV 270
